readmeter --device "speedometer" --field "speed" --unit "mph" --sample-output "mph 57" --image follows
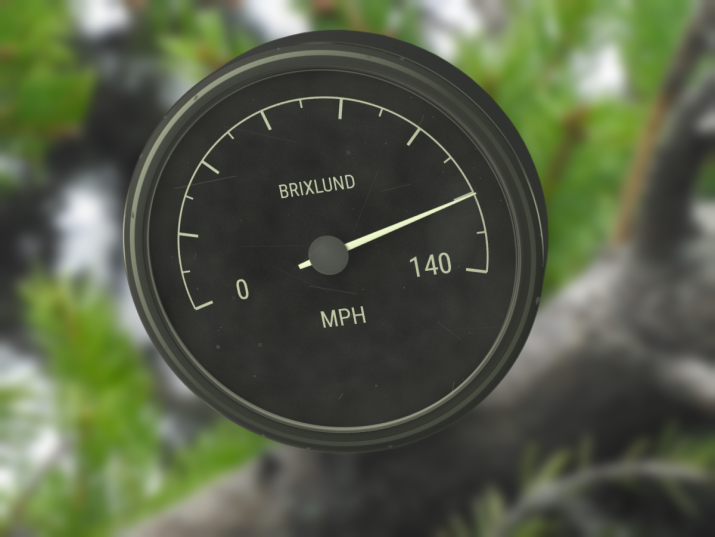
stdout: mph 120
